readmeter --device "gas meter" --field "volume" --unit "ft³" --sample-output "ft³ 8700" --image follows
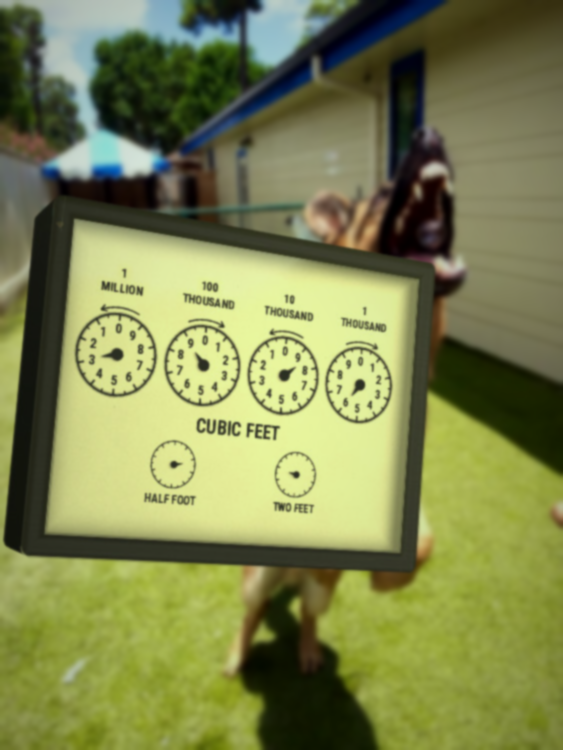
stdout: ft³ 288600
